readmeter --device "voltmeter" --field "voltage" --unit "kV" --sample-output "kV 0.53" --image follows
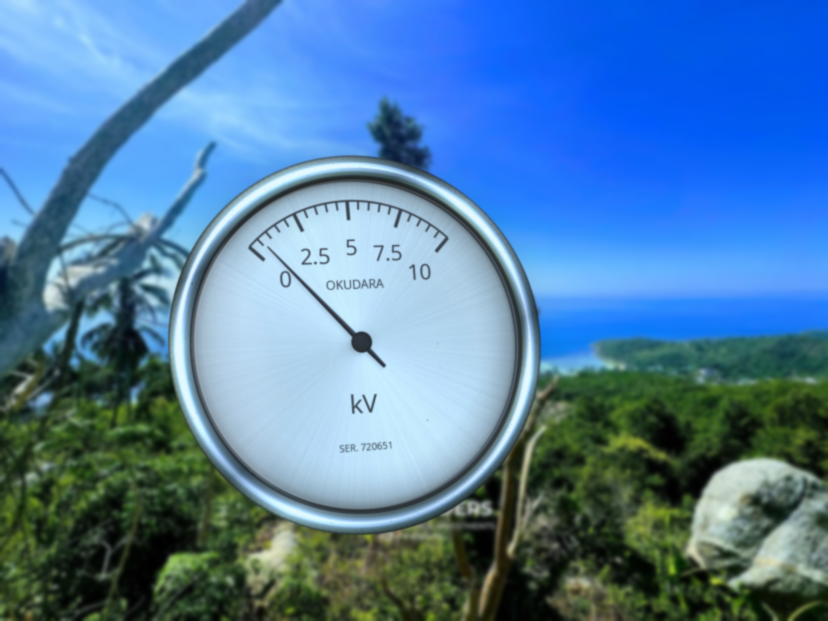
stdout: kV 0.5
